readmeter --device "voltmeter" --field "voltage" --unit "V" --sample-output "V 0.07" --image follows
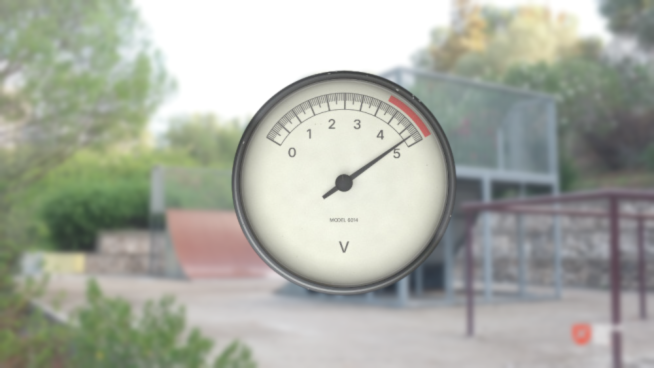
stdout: V 4.75
